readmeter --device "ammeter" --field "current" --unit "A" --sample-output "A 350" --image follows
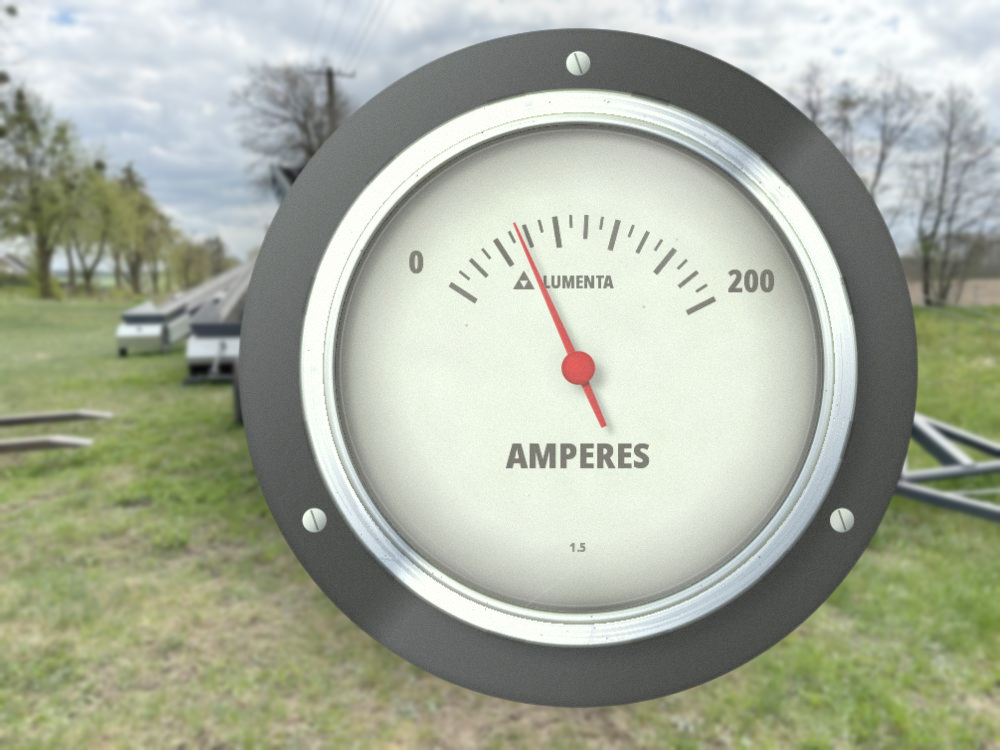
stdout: A 55
